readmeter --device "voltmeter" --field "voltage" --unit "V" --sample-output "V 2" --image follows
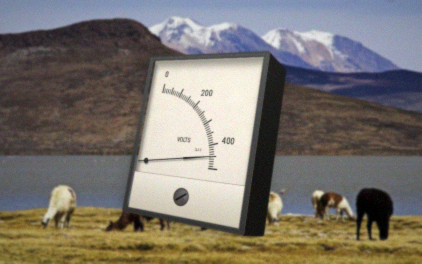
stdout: V 450
